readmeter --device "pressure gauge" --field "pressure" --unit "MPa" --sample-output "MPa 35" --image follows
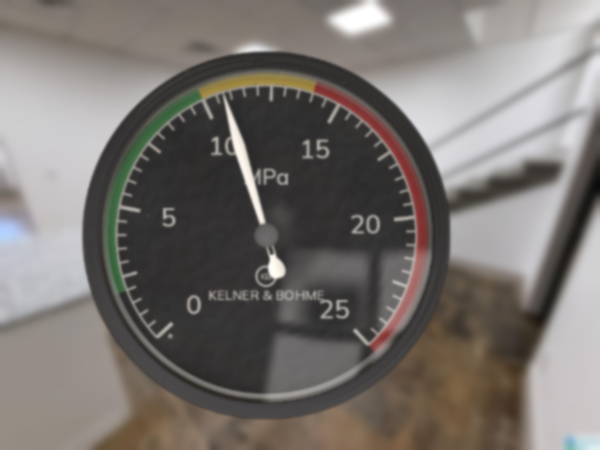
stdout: MPa 10.75
